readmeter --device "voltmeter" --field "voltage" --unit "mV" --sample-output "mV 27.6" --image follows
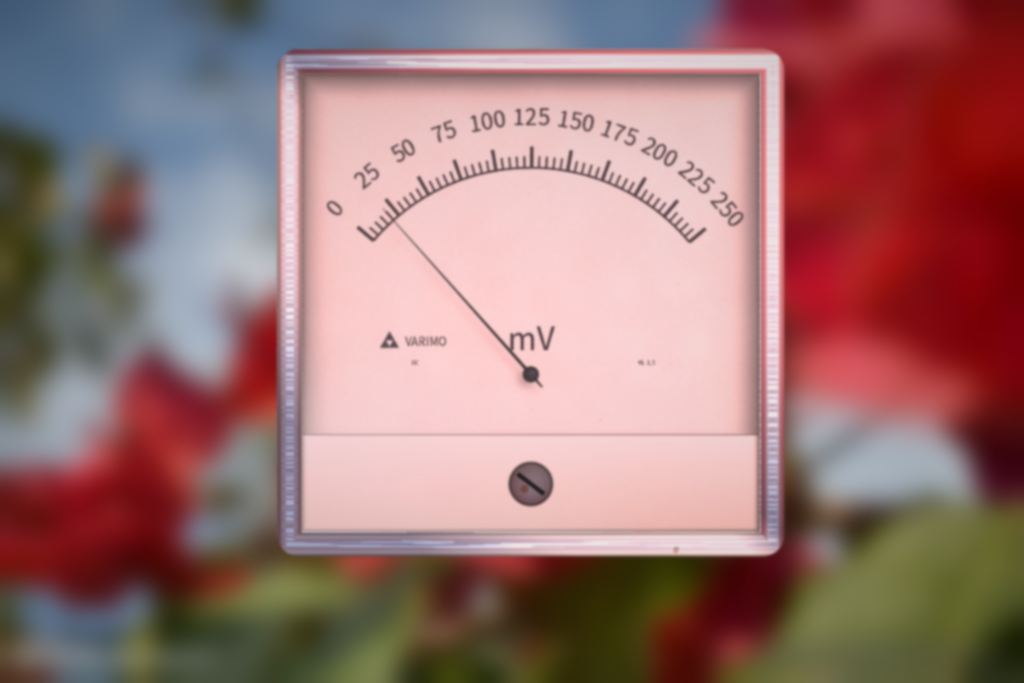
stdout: mV 20
